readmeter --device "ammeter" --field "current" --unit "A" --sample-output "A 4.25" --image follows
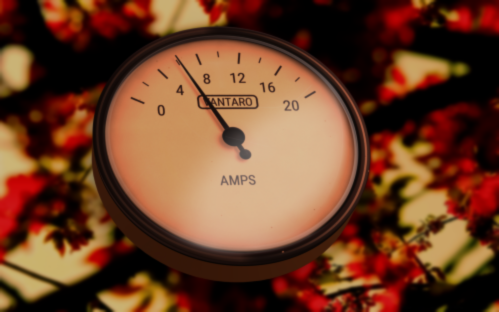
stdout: A 6
